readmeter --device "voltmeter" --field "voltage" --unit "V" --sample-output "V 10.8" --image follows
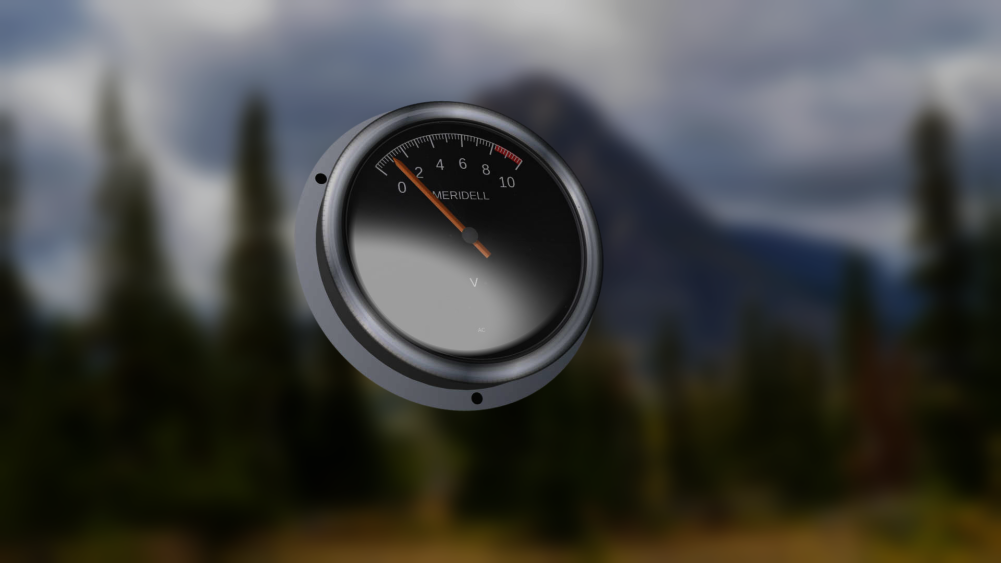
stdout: V 1
